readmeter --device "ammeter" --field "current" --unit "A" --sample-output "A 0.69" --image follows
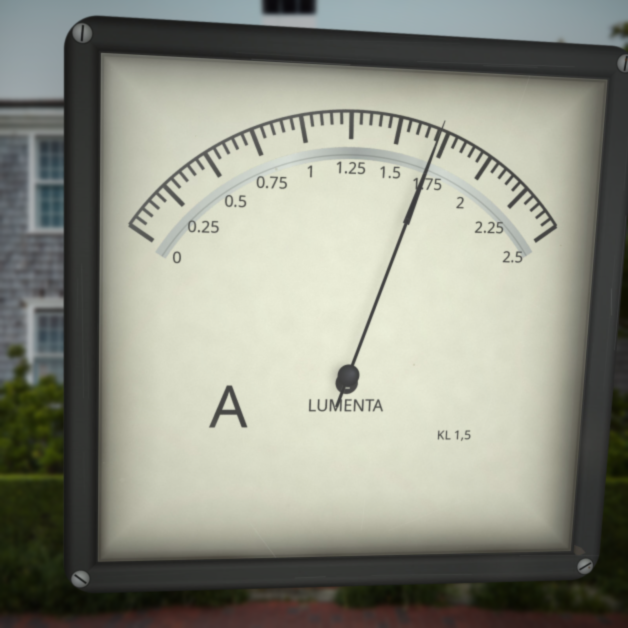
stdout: A 1.7
